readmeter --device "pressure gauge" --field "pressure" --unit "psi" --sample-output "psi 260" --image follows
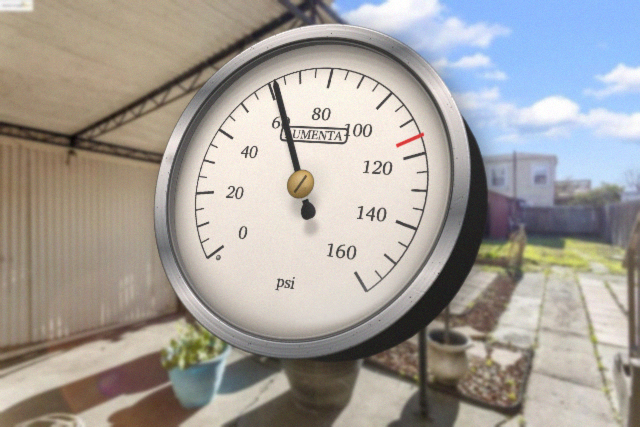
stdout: psi 62.5
